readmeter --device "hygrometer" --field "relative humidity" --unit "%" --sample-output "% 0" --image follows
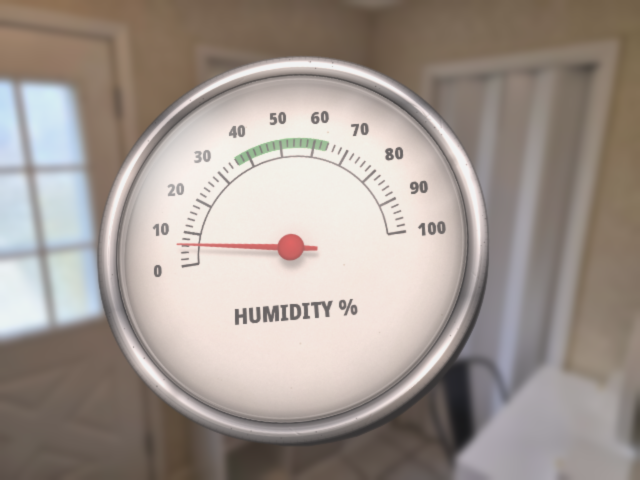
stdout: % 6
